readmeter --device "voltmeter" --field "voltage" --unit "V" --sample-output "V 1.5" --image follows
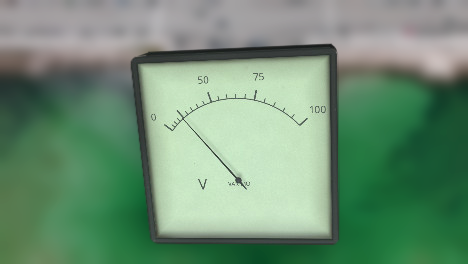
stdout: V 25
